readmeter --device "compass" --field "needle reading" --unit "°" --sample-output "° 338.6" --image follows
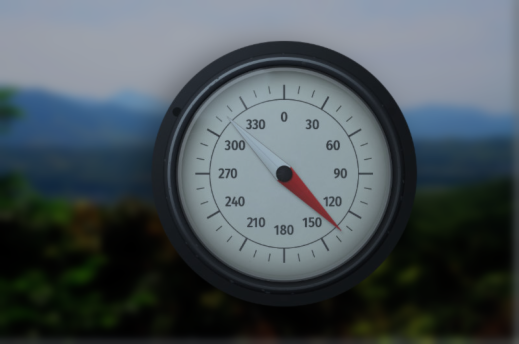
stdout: ° 135
